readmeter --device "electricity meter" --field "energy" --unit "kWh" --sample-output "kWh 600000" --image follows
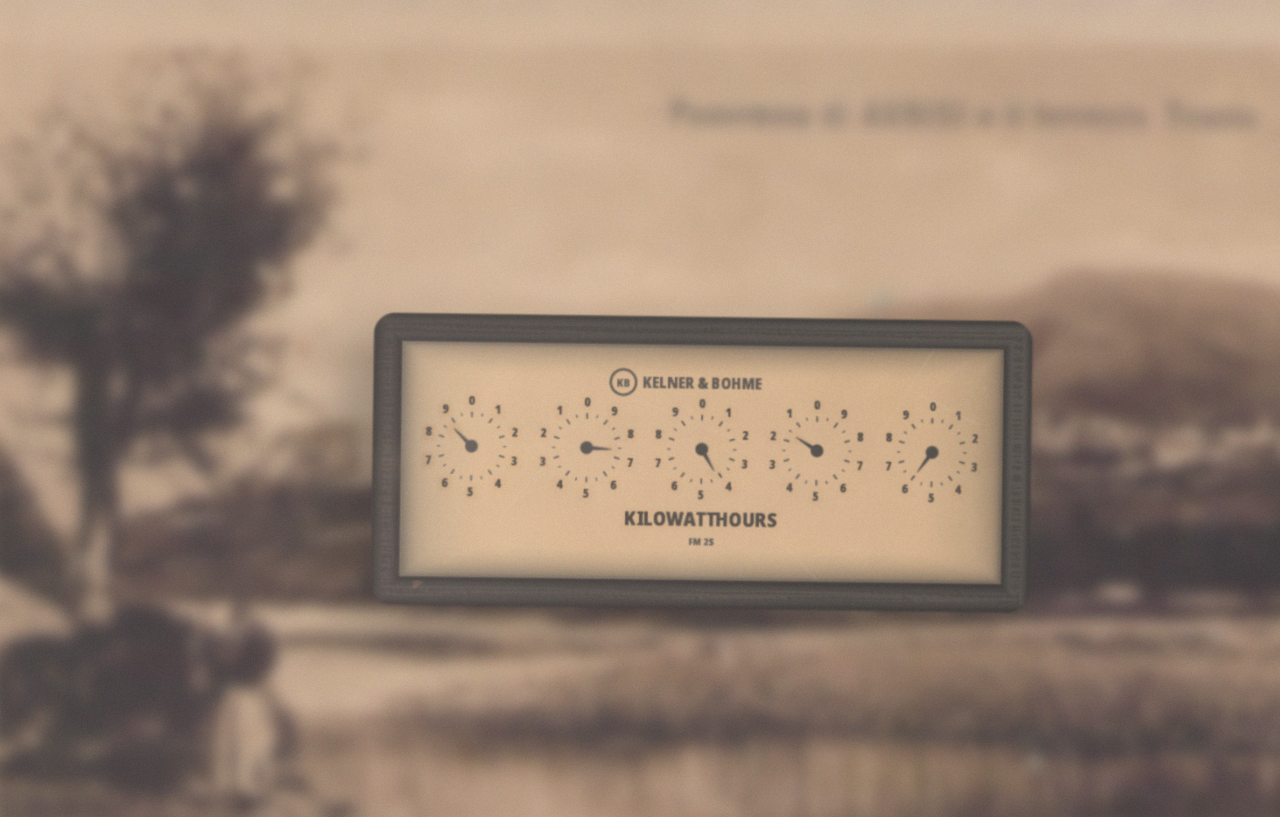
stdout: kWh 87416
